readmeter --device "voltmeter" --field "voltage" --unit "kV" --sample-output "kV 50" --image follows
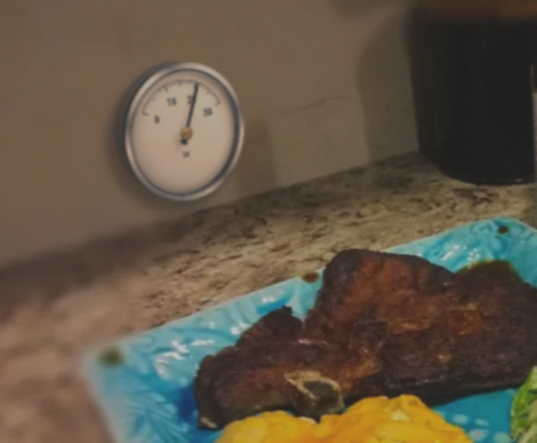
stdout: kV 20
